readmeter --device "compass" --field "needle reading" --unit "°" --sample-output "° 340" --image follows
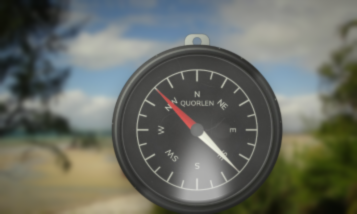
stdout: ° 315
